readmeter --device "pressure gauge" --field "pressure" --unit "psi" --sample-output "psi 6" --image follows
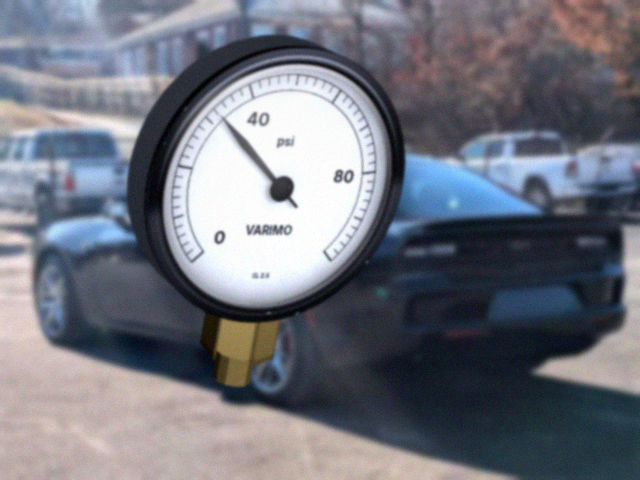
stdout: psi 32
